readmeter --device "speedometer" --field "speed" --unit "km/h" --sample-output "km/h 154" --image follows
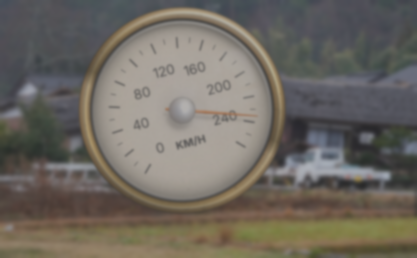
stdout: km/h 235
